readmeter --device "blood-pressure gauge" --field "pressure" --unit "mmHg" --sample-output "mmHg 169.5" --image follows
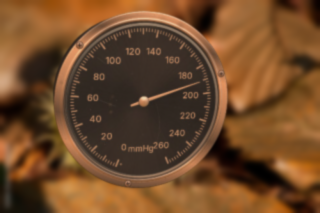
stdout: mmHg 190
